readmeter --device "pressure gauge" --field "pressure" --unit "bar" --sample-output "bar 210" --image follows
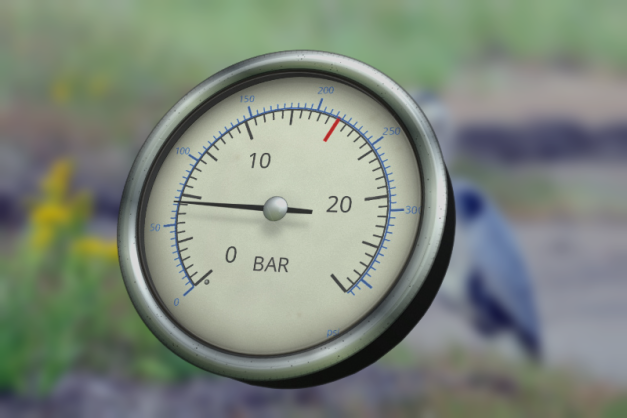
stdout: bar 4.5
